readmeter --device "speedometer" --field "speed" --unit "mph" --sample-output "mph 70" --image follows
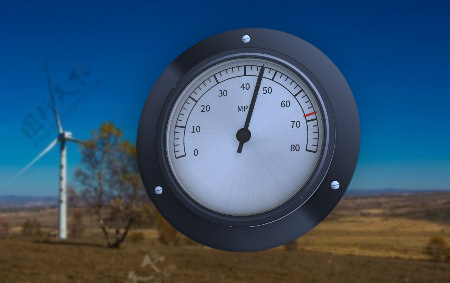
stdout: mph 46
